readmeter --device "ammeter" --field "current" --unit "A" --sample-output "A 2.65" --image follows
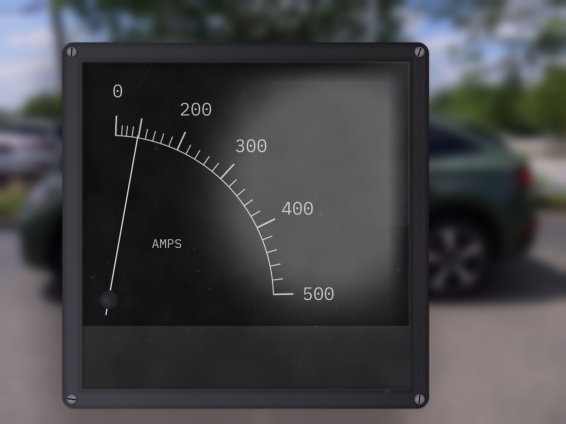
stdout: A 100
